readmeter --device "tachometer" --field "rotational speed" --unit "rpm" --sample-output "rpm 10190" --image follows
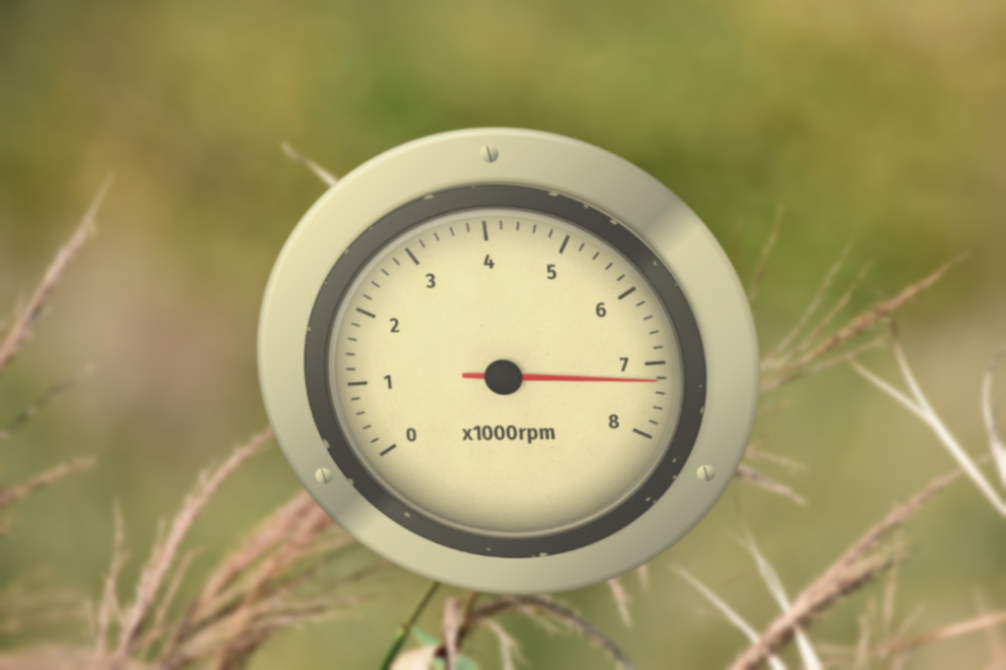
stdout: rpm 7200
